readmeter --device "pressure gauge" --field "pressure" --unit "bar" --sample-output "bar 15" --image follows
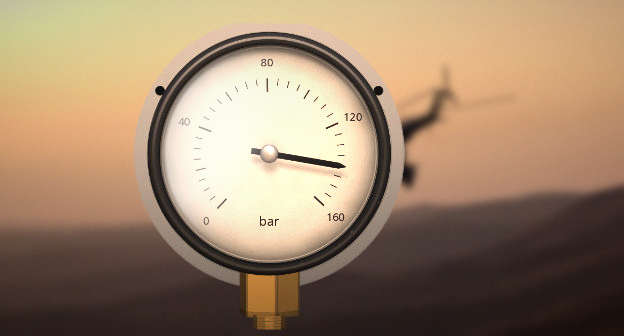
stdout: bar 140
